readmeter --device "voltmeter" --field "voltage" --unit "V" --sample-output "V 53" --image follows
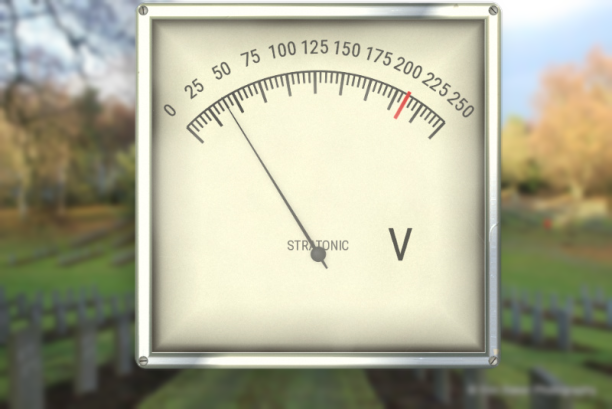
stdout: V 40
